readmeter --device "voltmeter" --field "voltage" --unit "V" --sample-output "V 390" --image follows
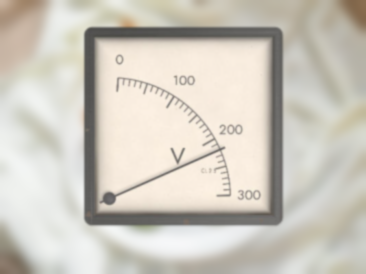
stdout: V 220
